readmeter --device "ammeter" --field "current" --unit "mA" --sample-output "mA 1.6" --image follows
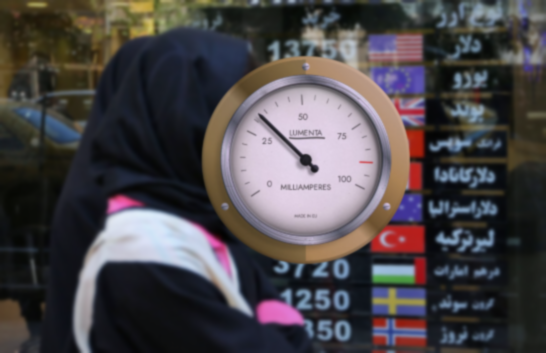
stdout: mA 32.5
